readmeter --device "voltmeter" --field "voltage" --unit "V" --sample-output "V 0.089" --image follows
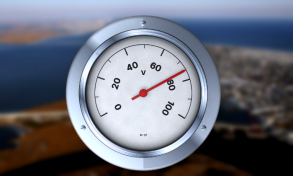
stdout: V 75
